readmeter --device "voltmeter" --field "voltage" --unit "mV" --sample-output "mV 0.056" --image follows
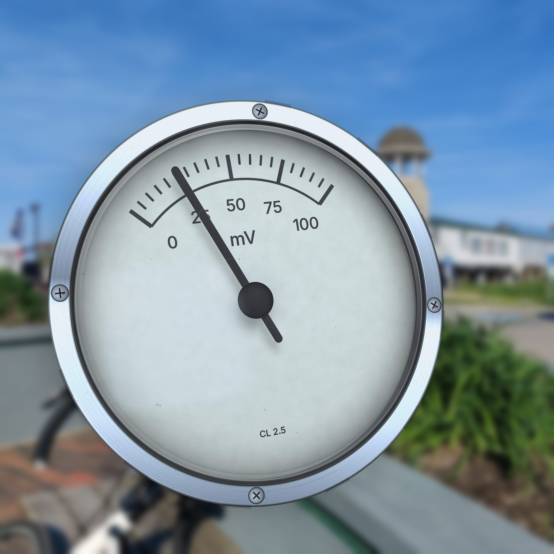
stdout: mV 25
